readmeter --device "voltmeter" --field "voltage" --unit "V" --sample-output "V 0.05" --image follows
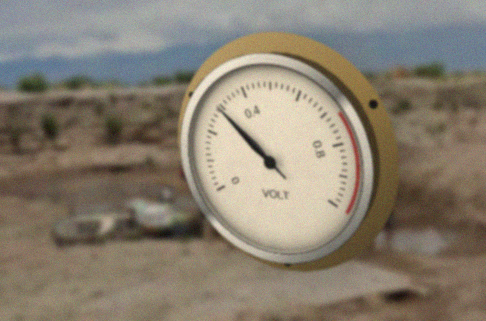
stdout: V 0.3
